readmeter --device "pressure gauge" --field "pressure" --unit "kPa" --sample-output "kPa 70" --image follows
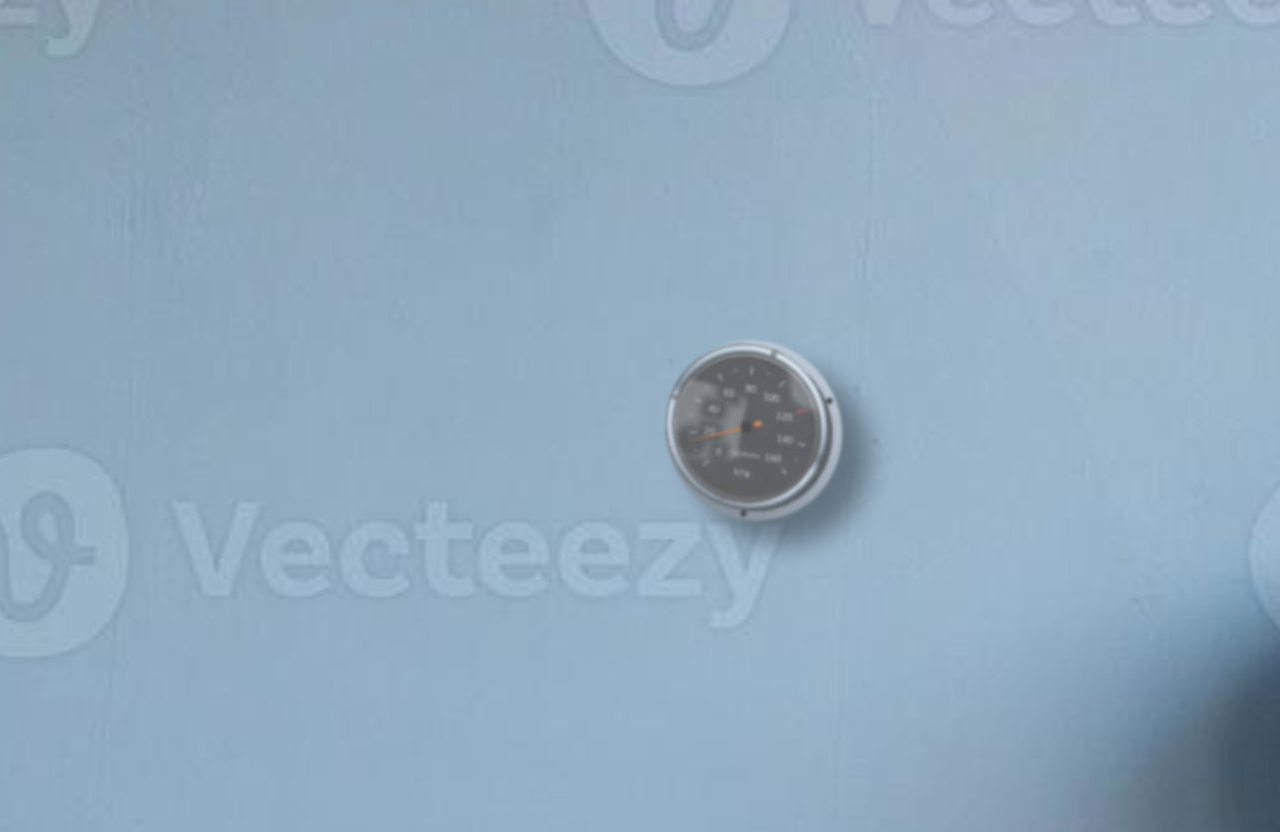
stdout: kPa 15
